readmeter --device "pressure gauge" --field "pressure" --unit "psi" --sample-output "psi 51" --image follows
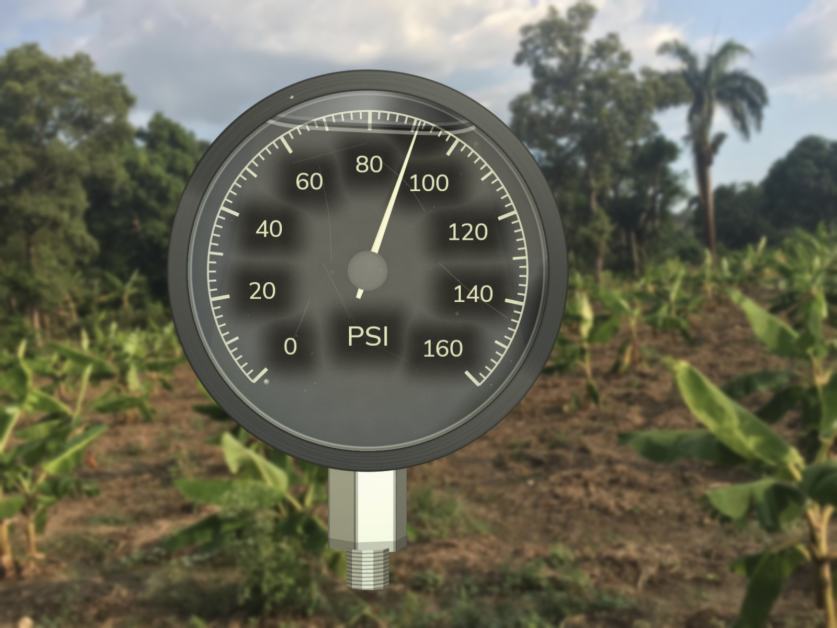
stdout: psi 91
